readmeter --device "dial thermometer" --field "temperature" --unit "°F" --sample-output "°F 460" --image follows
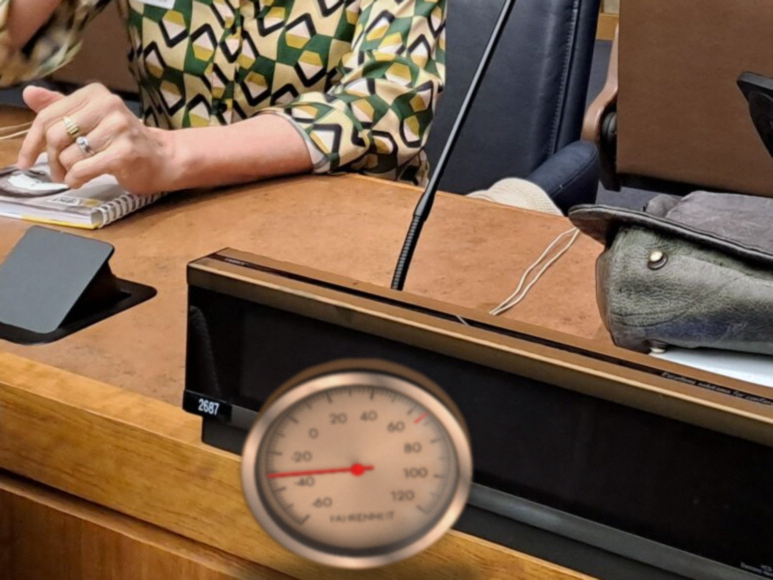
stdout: °F -30
